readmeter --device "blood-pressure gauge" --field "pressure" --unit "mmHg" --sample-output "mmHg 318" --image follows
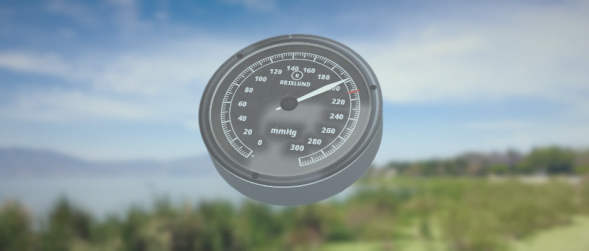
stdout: mmHg 200
